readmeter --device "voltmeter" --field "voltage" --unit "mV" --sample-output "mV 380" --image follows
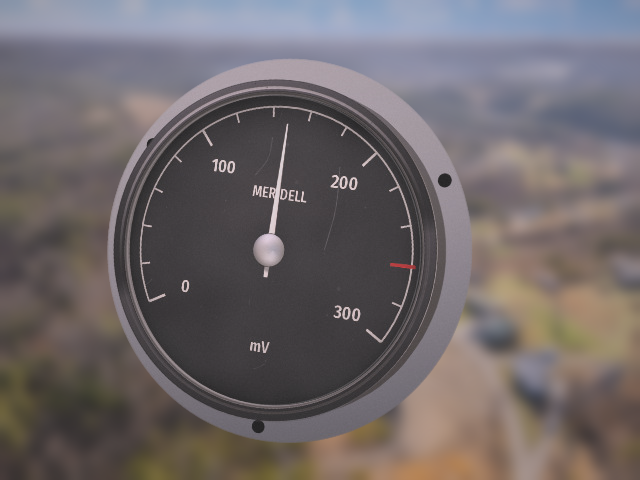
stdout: mV 150
